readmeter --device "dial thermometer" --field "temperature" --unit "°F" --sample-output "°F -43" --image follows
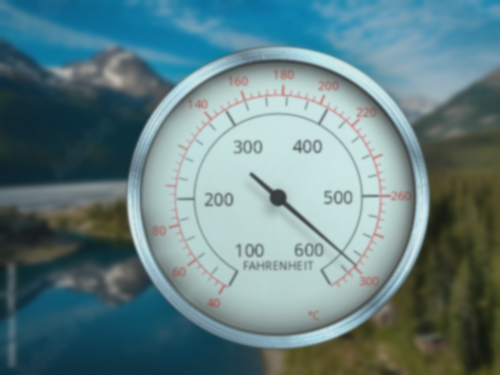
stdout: °F 570
